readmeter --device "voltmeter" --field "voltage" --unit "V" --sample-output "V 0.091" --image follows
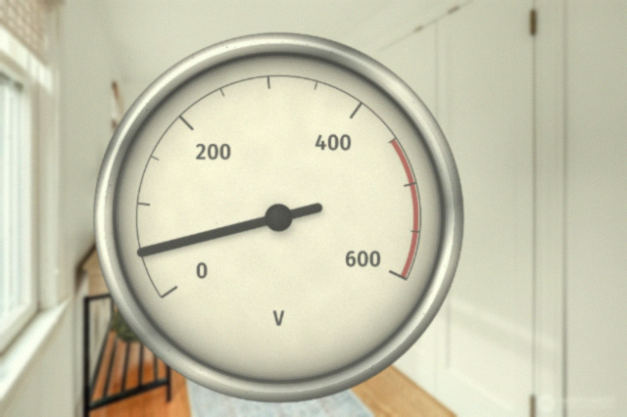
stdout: V 50
